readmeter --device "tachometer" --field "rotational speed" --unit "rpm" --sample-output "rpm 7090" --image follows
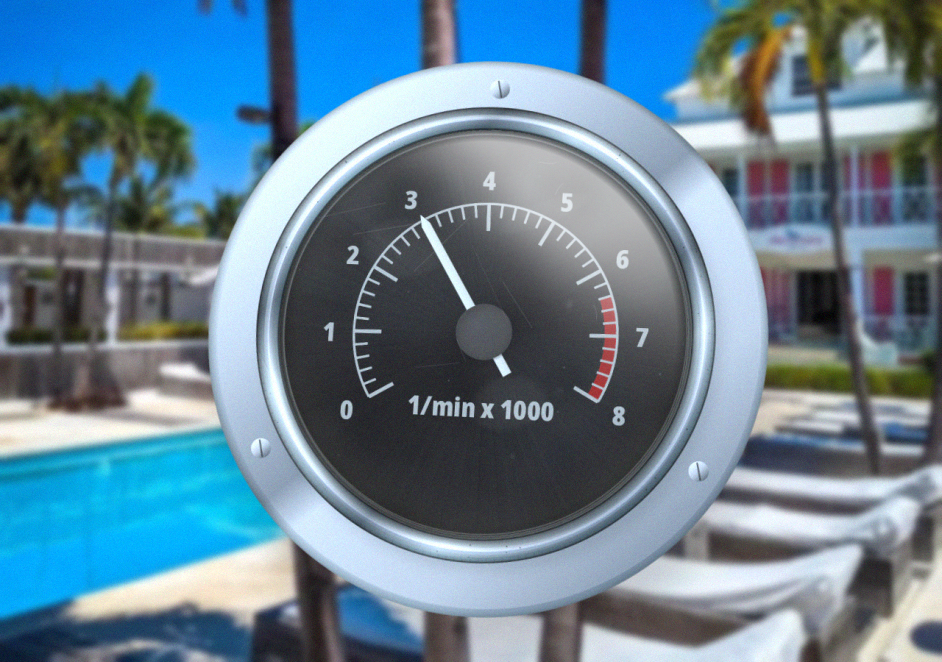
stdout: rpm 3000
